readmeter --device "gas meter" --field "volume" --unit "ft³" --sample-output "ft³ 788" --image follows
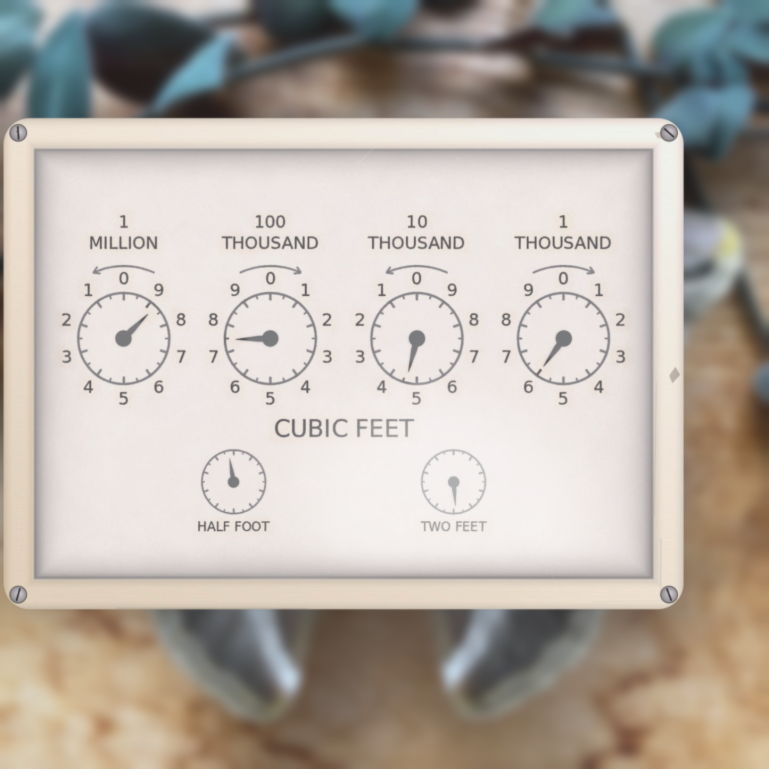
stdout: ft³ 874600
